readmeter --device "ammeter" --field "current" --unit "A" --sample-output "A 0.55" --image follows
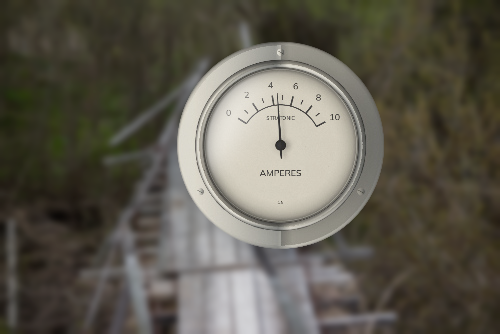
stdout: A 4.5
